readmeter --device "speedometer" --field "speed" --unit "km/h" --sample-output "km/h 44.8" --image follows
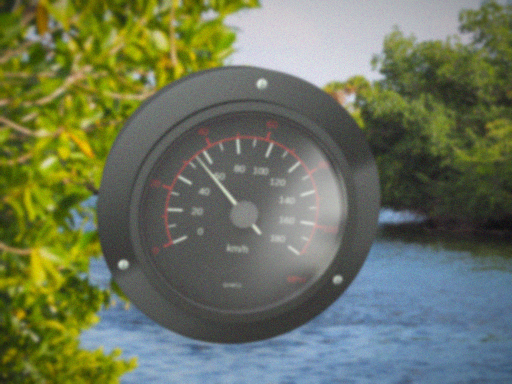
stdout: km/h 55
